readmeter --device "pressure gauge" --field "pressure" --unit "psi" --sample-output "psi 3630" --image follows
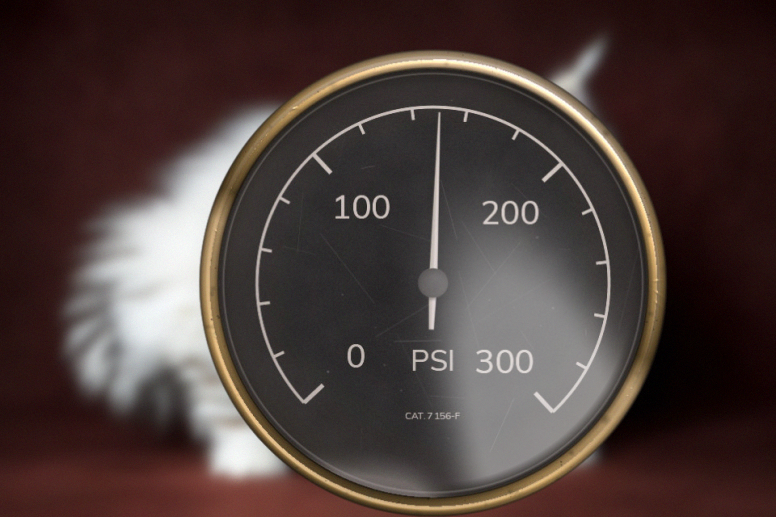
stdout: psi 150
